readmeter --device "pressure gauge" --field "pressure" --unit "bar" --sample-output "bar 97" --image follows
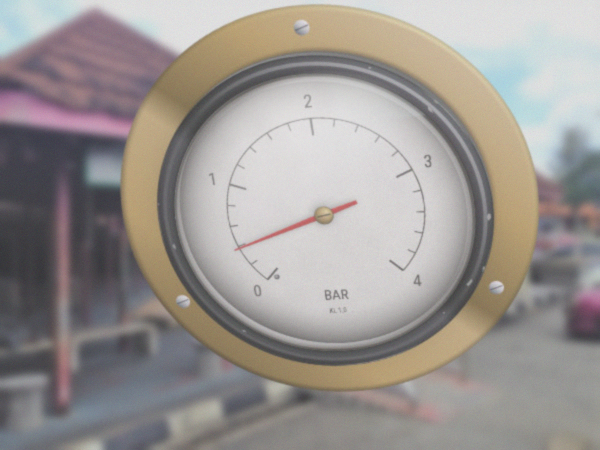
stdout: bar 0.4
